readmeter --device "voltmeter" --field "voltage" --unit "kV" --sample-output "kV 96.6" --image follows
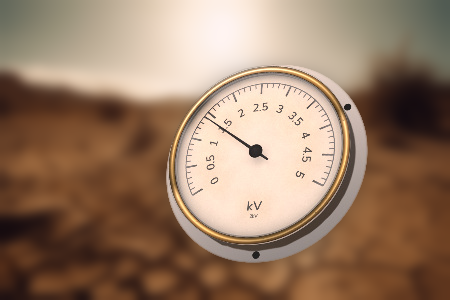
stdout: kV 1.4
